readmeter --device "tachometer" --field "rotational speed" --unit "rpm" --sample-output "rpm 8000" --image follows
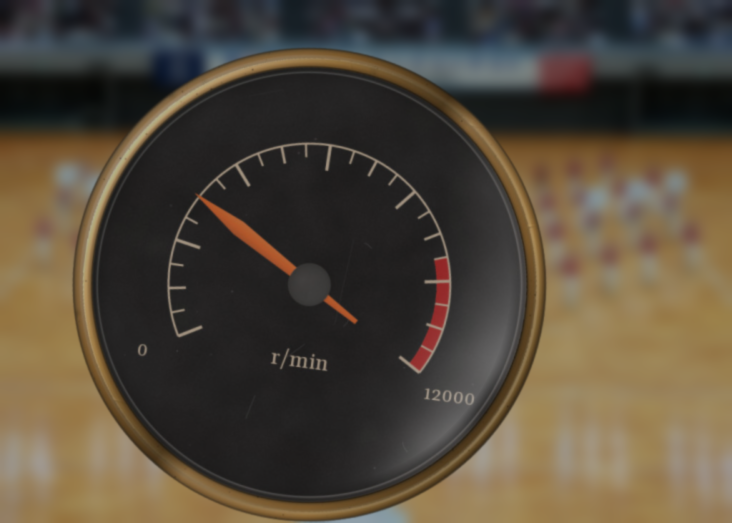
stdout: rpm 3000
